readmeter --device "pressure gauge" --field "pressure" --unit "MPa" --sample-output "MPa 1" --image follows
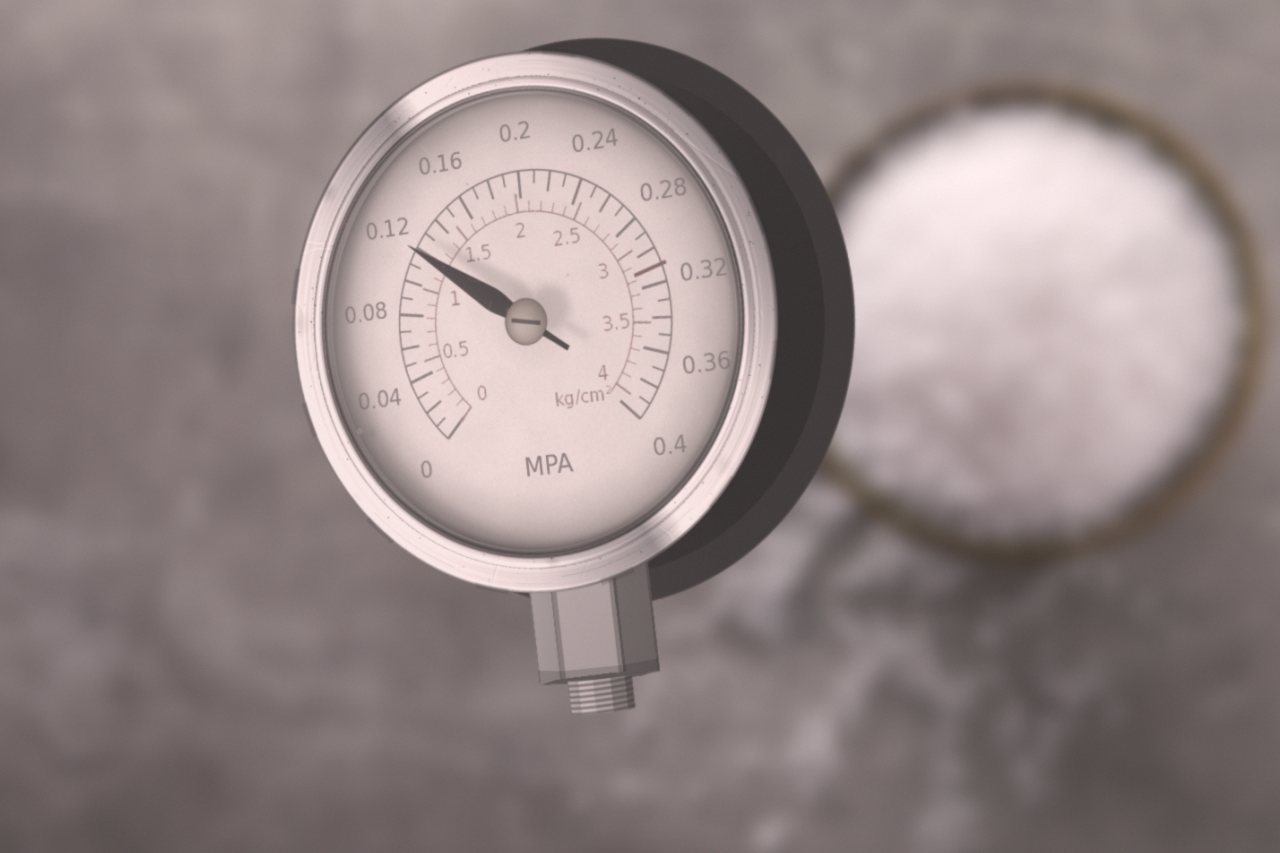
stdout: MPa 0.12
